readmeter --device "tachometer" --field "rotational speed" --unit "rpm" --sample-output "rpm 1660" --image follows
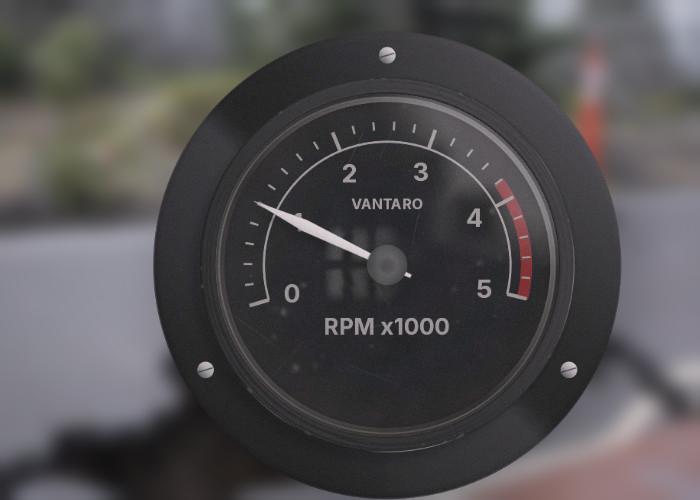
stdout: rpm 1000
